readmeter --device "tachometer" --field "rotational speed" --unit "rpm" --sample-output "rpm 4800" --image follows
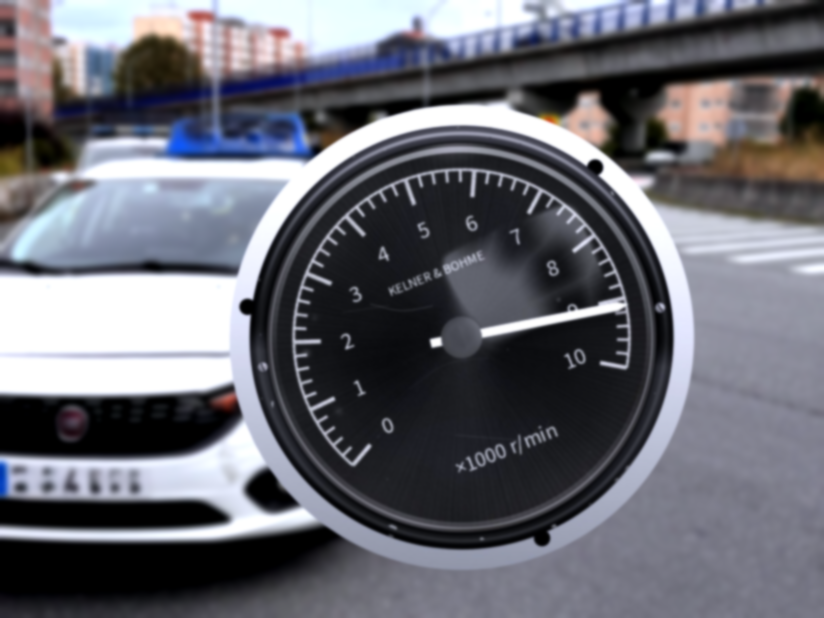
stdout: rpm 9100
